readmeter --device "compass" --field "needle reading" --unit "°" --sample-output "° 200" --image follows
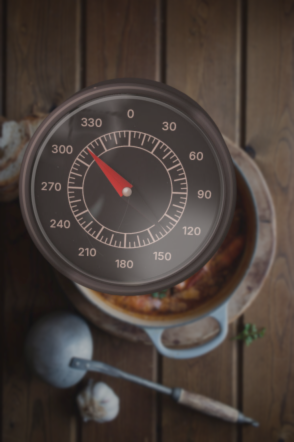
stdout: ° 315
